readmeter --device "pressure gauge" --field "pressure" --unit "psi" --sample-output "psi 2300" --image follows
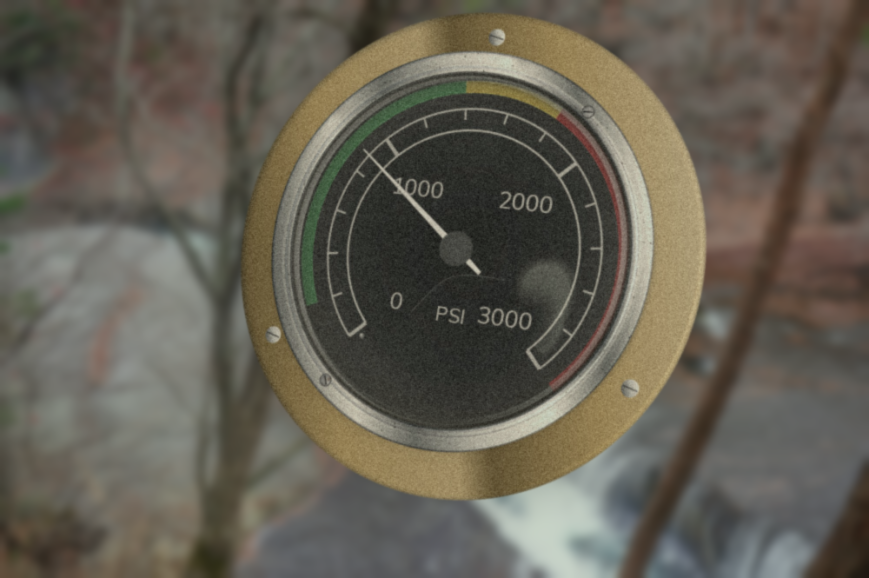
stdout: psi 900
